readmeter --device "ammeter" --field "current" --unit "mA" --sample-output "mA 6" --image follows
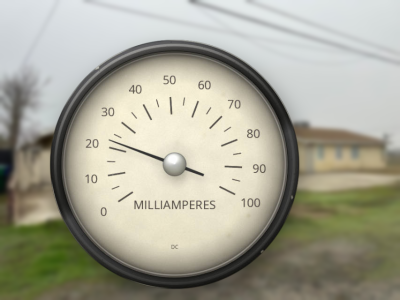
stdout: mA 22.5
